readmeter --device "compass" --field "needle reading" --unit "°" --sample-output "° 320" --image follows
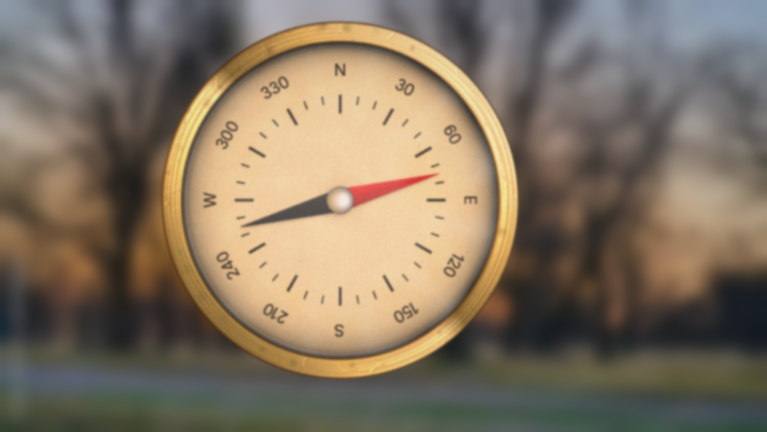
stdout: ° 75
